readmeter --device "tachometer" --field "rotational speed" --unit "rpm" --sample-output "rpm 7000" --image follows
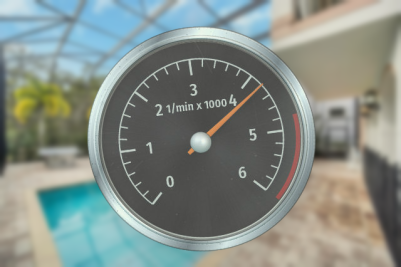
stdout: rpm 4200
